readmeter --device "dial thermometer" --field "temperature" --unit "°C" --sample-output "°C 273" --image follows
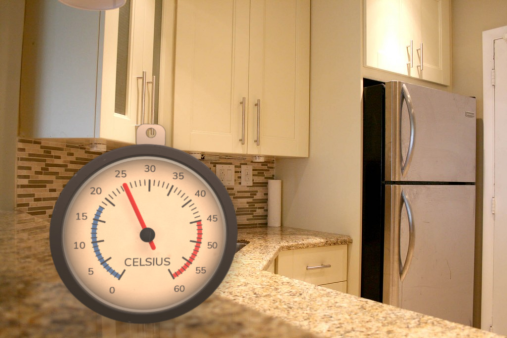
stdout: °C 25
